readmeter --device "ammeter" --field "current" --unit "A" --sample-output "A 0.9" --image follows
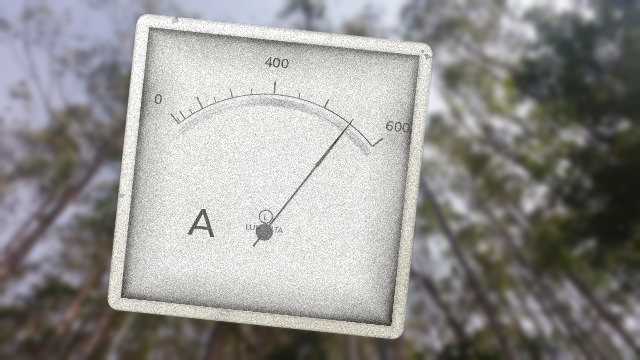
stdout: A 550
